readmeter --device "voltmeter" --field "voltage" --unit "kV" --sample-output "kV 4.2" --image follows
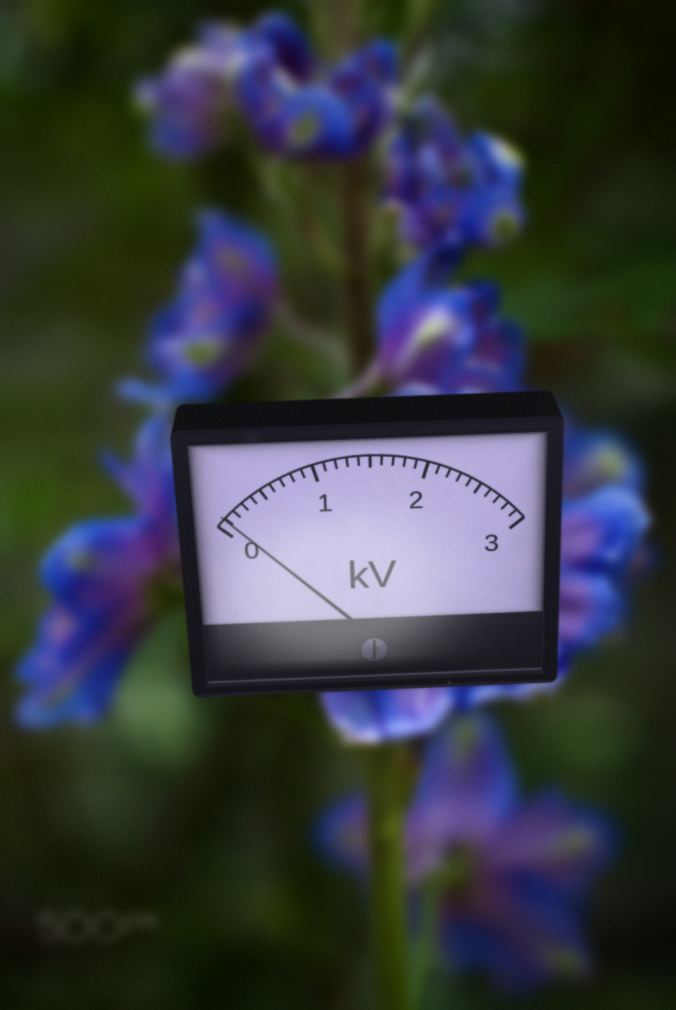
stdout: kV 0.1
